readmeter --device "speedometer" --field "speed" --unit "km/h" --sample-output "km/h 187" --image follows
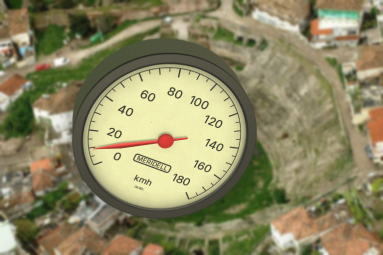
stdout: km/h 10
